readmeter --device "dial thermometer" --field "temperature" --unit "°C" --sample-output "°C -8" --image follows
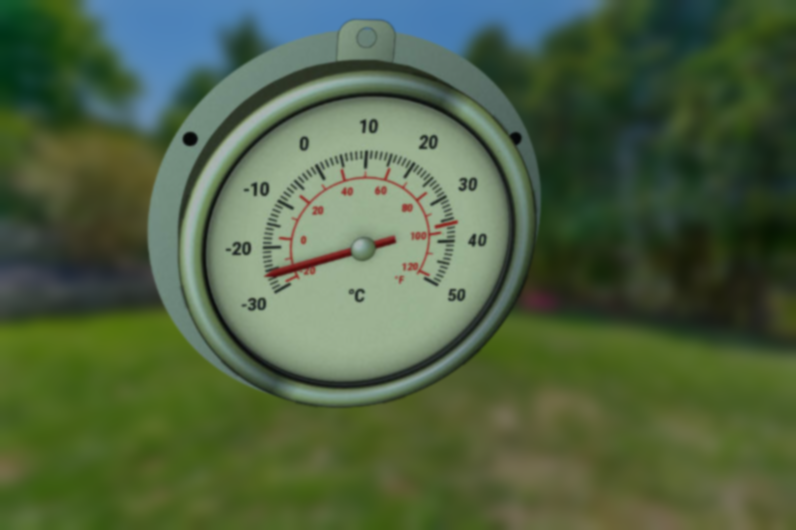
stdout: °C -25
